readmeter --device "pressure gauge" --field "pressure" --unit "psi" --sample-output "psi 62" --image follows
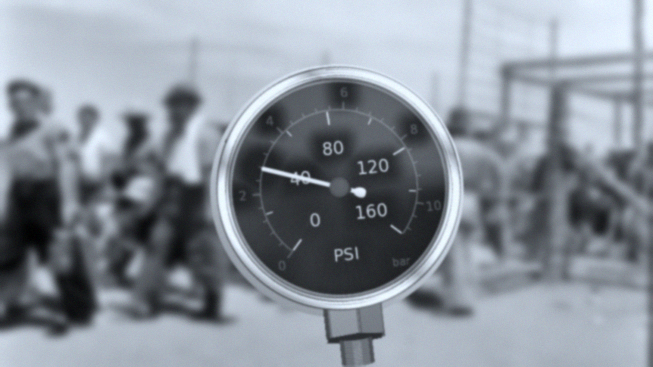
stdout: psi 40
